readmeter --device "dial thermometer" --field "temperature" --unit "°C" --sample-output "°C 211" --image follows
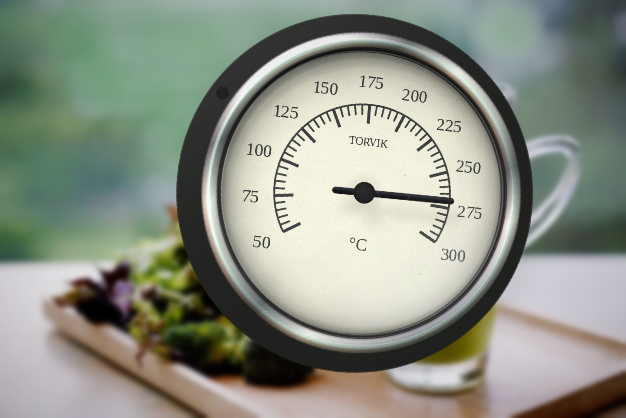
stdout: °C 270
